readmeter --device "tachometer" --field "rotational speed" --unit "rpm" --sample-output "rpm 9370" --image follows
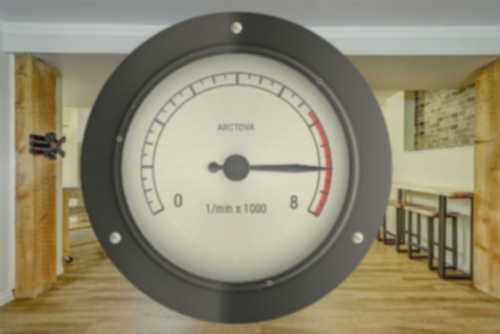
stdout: rpm 7000
